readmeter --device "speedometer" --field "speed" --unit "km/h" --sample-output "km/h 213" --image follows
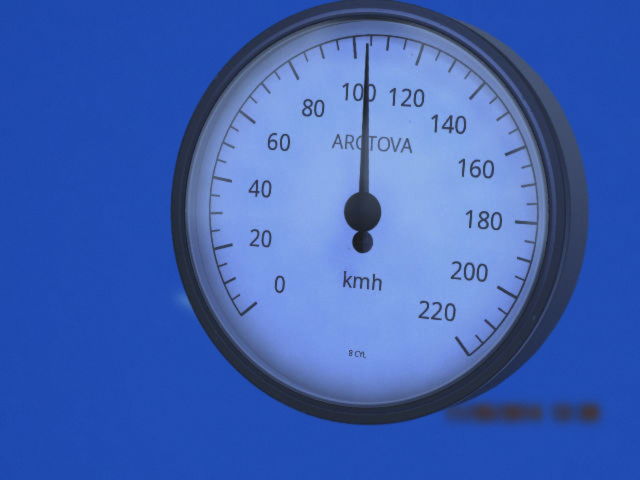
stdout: km/h 105
